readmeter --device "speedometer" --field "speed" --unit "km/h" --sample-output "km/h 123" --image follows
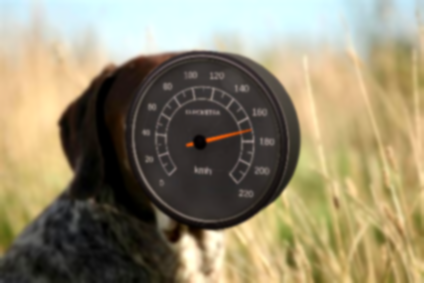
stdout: km/h 170
